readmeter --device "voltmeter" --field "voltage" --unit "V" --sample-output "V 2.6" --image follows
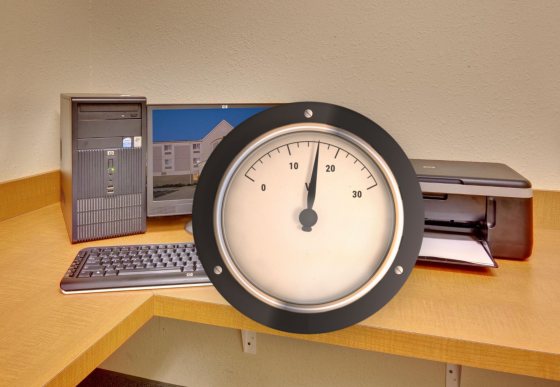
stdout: V 16
